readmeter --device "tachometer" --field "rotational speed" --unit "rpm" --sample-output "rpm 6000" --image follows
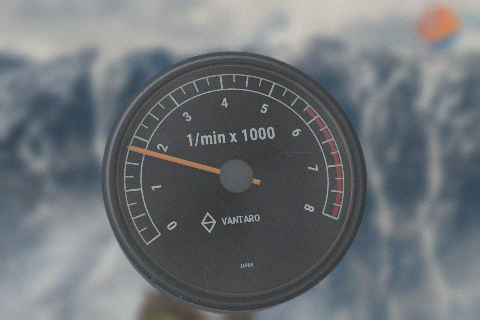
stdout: rpm 1750
